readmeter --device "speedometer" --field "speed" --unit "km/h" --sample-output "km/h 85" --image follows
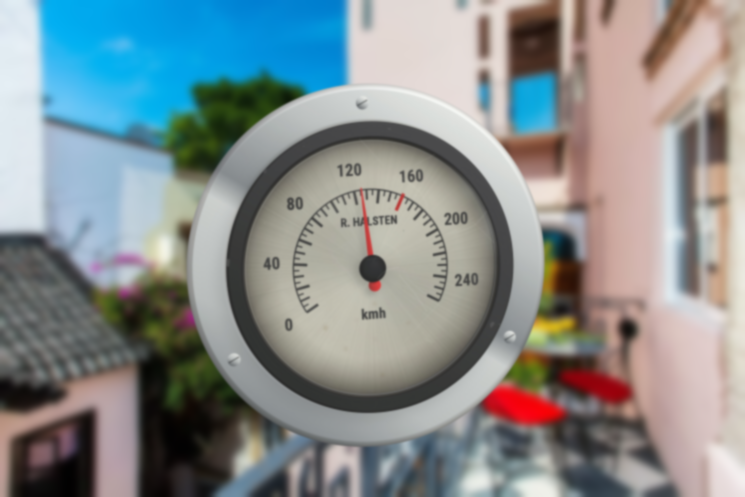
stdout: km/h 125
